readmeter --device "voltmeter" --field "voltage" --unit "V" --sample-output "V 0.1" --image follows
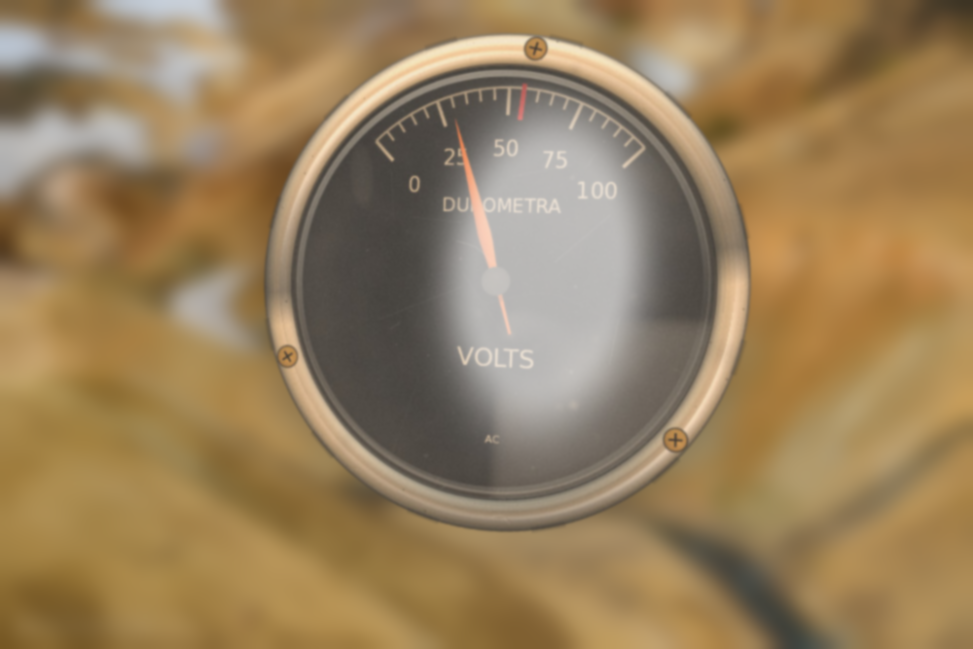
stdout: V 30
